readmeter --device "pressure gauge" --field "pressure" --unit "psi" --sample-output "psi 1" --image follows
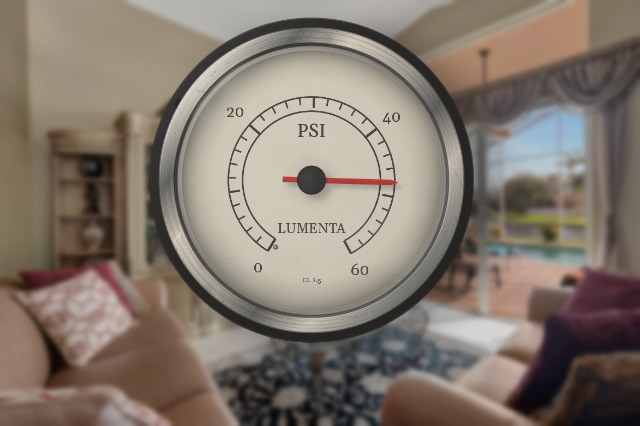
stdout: psi 48
